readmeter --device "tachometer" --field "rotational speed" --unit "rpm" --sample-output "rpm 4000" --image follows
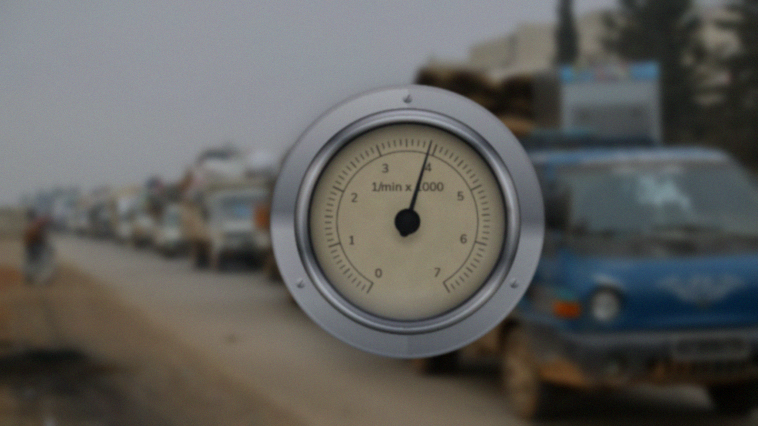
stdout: rpm 3900
